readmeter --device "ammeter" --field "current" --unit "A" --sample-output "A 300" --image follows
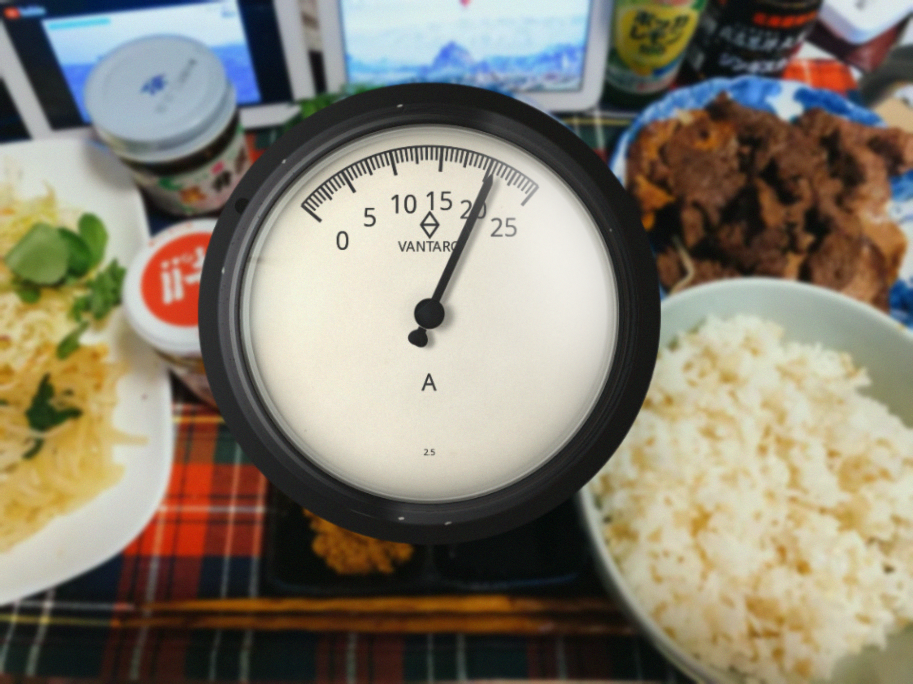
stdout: A 20.5
